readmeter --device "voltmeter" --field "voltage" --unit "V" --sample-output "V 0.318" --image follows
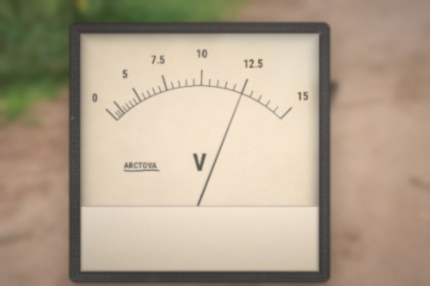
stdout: V 12.5
